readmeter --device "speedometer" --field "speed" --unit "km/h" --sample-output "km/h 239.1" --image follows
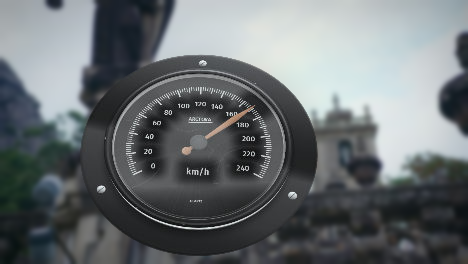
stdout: km/h 170
